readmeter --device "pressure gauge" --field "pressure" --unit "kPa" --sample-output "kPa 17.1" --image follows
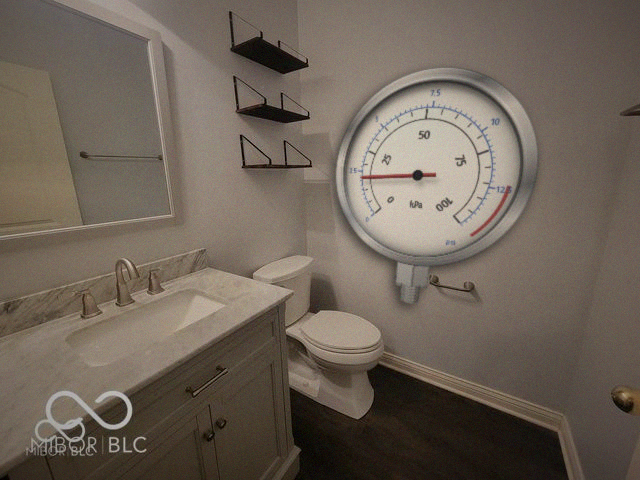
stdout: kPa 15
